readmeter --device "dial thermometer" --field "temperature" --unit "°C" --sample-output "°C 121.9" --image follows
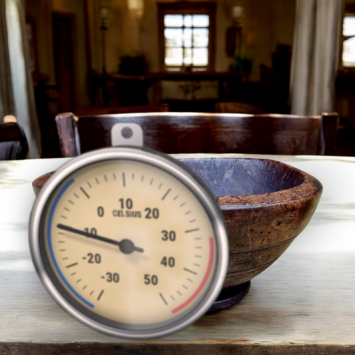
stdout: °C -10
